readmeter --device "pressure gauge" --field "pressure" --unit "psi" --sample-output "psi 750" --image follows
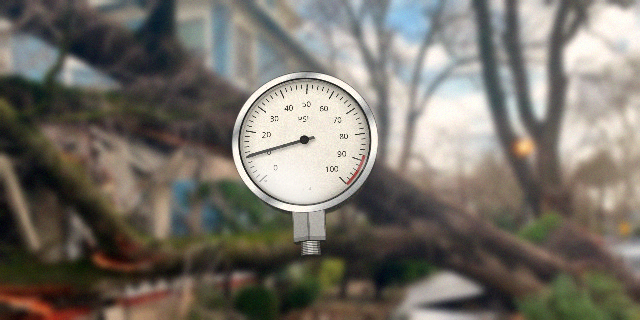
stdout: psi 10
